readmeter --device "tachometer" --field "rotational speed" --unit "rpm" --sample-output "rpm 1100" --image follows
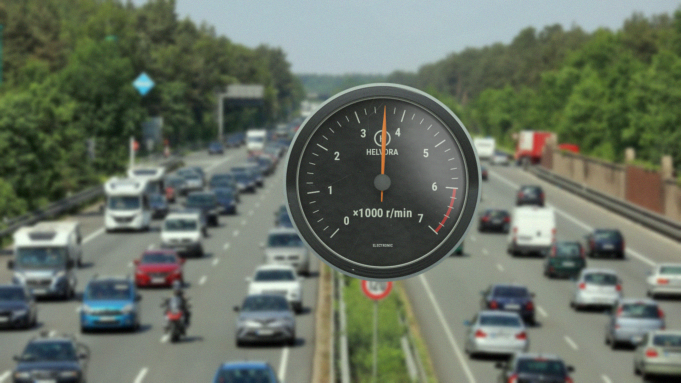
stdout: rpm 3600
